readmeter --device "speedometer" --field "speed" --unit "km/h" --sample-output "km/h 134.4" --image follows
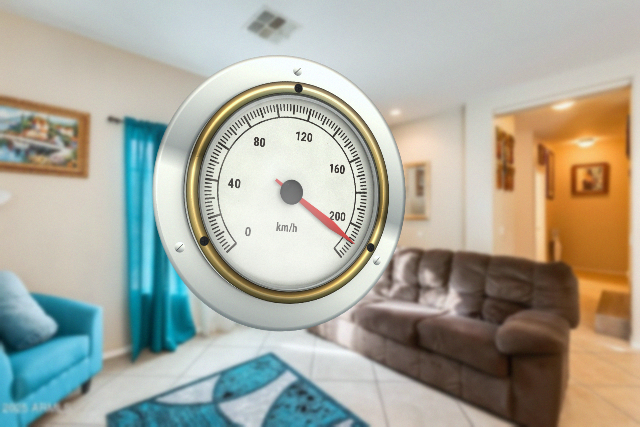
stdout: km/h 210
